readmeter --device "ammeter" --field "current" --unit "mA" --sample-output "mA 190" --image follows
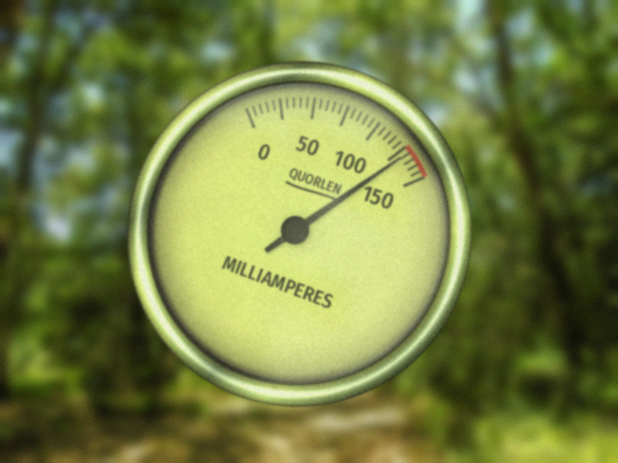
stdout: mA 130
